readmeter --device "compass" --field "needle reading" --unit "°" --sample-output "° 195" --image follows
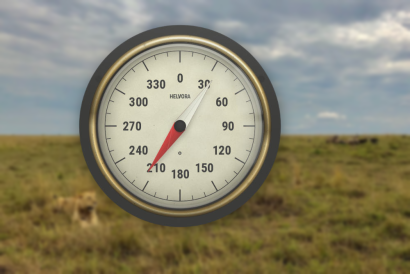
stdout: ° 215
